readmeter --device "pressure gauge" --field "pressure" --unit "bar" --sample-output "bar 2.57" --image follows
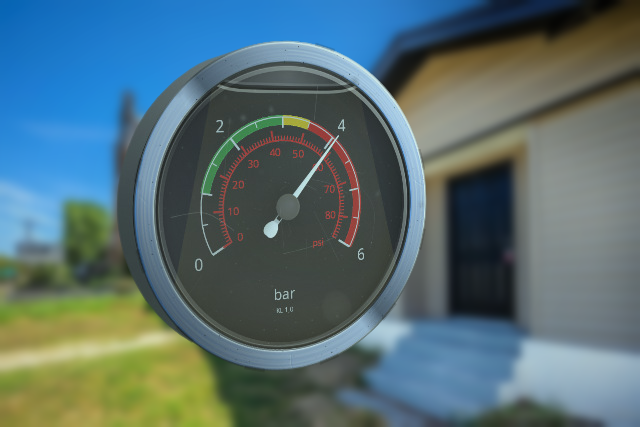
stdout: bar 4
